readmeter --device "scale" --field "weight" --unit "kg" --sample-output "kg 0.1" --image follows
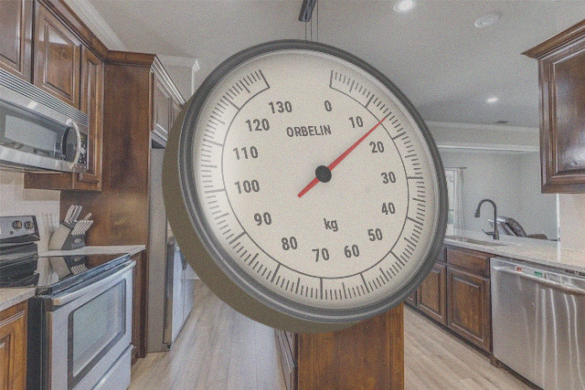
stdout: kg 15
